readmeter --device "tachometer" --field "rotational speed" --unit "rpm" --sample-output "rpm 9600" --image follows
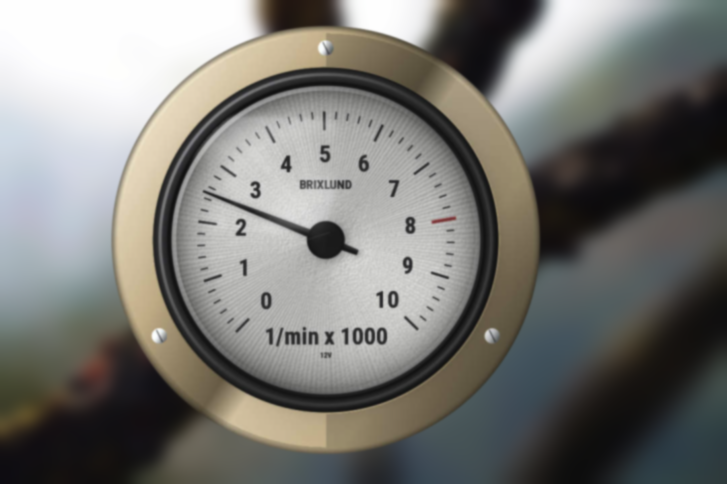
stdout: rpm 2500
